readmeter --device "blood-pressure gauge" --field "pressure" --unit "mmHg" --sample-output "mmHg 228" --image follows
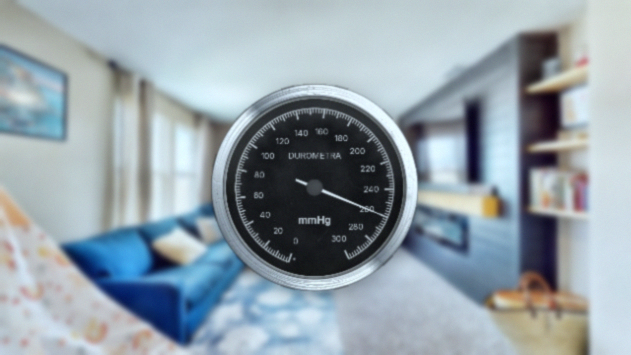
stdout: mmHg 260
